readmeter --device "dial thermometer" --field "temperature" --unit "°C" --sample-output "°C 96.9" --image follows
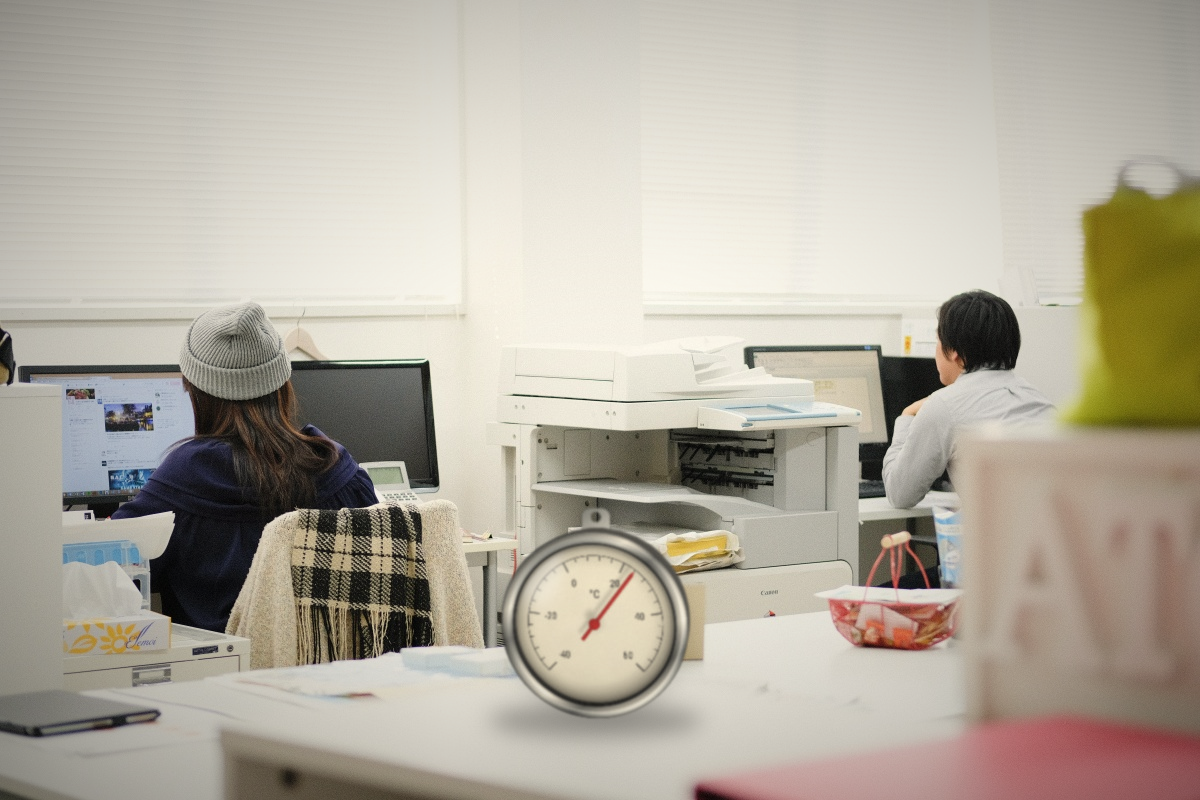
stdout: °C 24
